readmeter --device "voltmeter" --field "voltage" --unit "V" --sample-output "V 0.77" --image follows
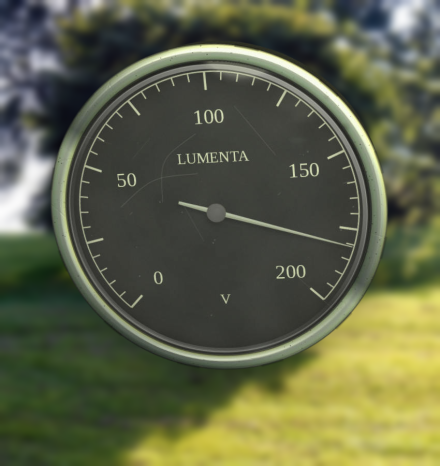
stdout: V 180
